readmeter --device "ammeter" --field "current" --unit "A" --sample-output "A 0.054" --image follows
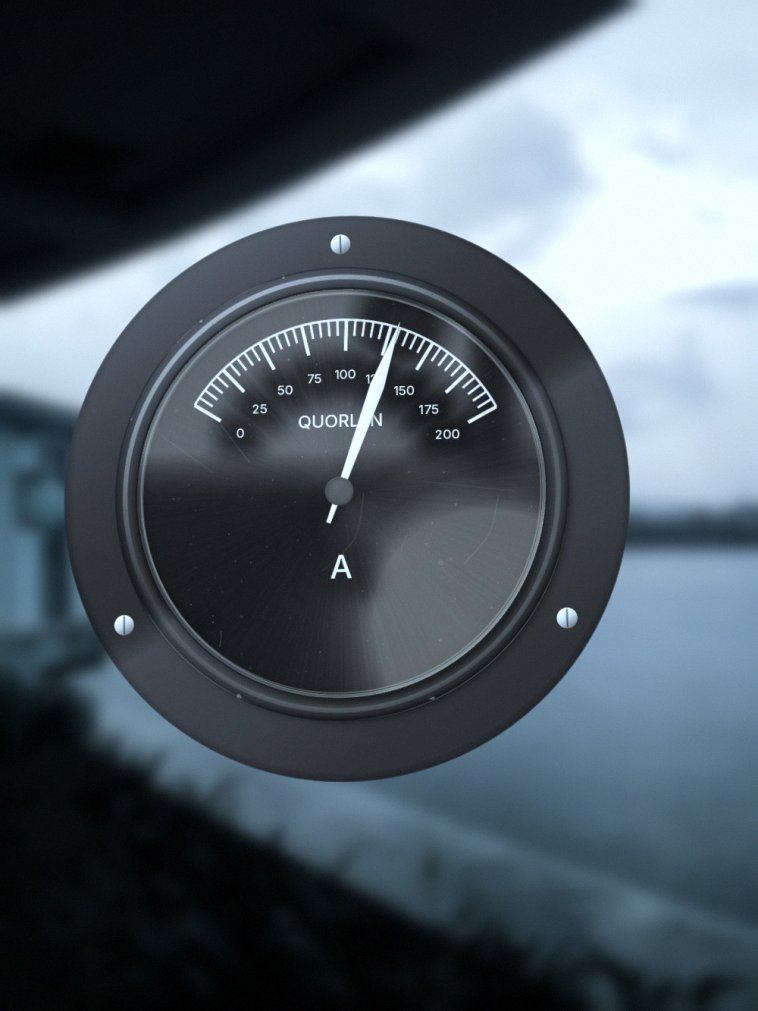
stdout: A 130
